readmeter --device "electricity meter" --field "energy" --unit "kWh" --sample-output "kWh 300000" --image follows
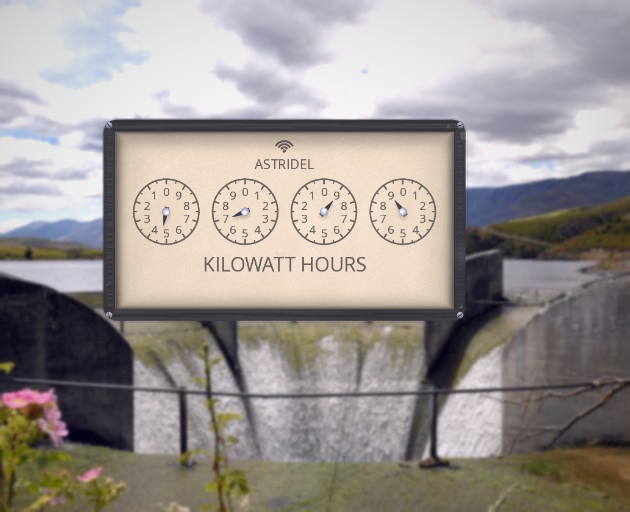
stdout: kWh 4689
